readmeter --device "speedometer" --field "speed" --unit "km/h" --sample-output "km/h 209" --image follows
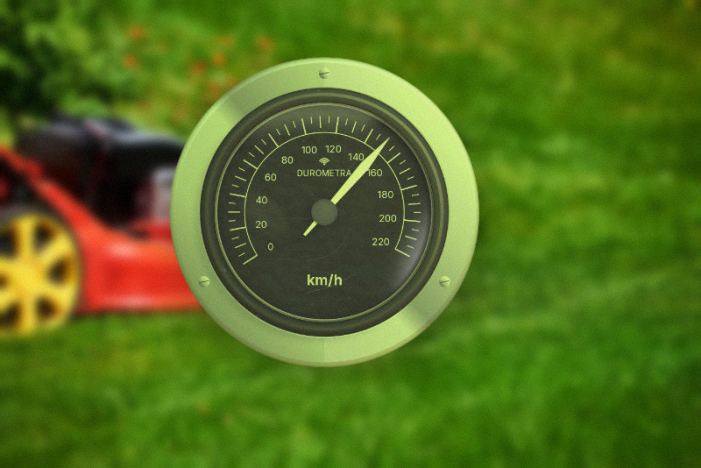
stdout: km/h 150
